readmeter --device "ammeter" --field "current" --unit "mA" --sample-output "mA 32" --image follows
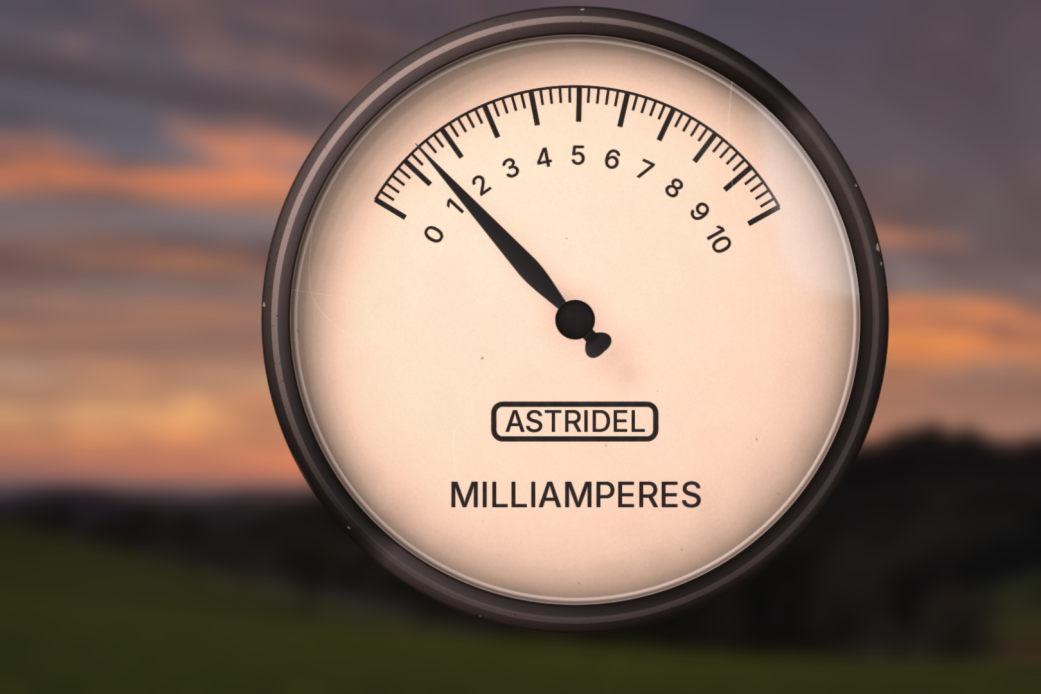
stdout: mA 1.4
